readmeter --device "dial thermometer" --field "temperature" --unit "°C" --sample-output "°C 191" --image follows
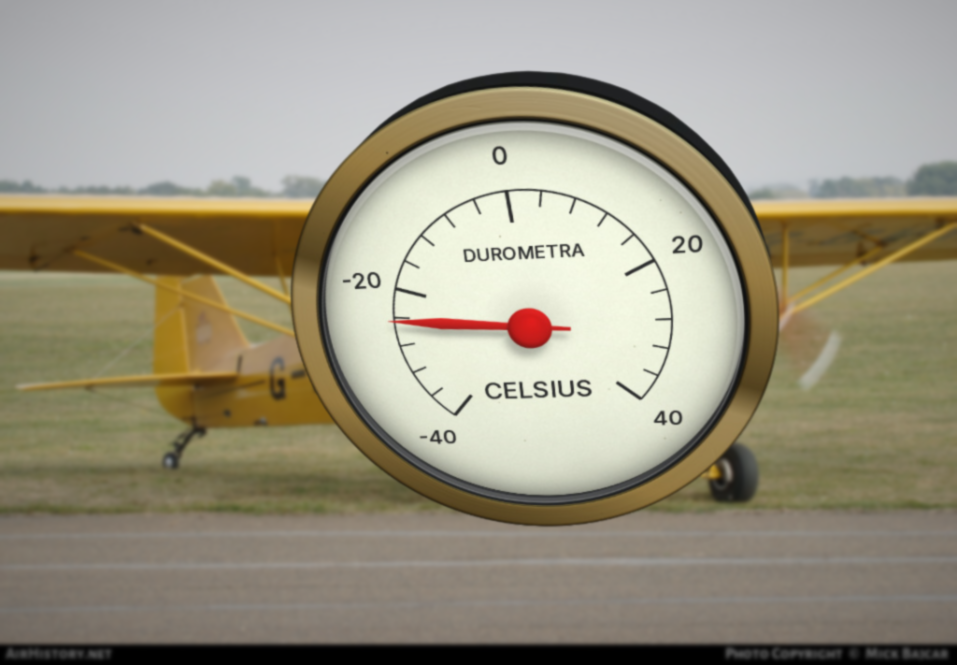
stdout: °C -24
